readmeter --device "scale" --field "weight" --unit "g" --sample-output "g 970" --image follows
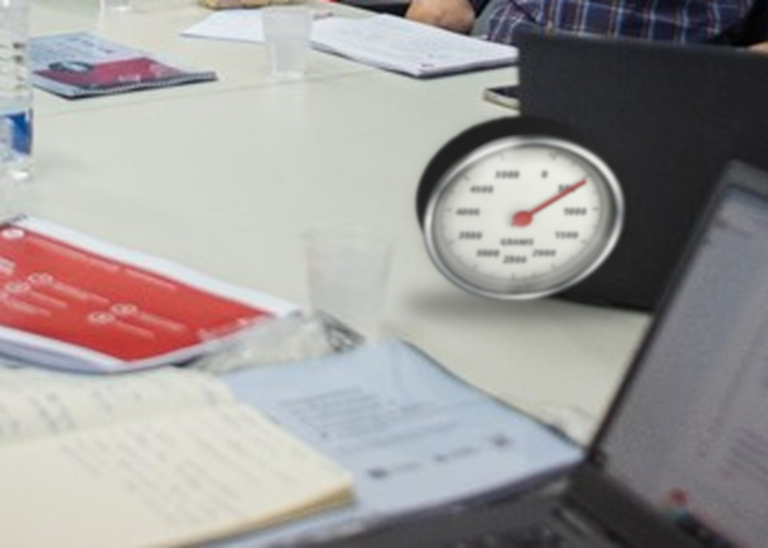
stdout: g 500
